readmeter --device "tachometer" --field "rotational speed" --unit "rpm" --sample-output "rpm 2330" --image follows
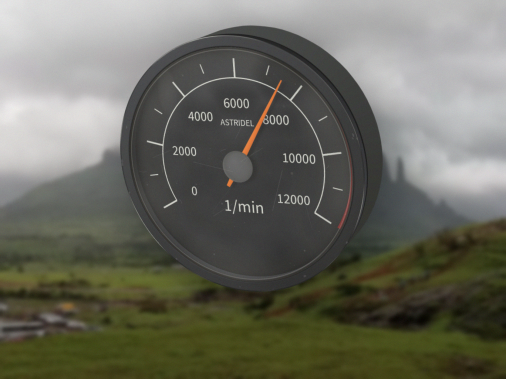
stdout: rpm 7500
